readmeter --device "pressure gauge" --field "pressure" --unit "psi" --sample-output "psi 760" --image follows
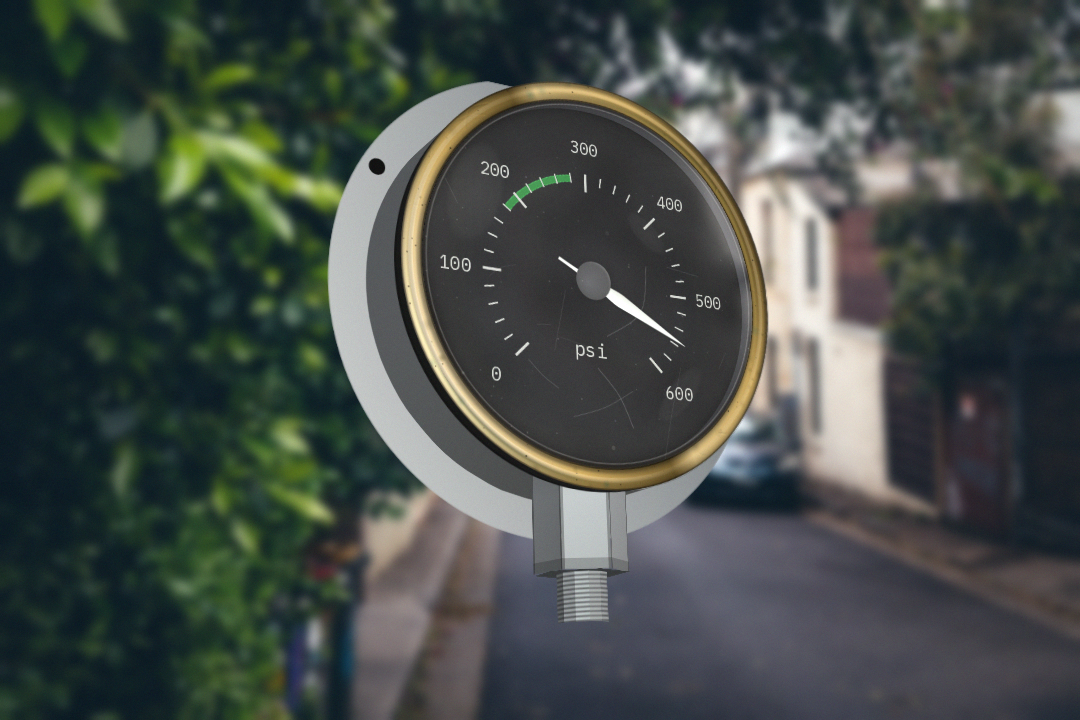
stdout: psi 560
